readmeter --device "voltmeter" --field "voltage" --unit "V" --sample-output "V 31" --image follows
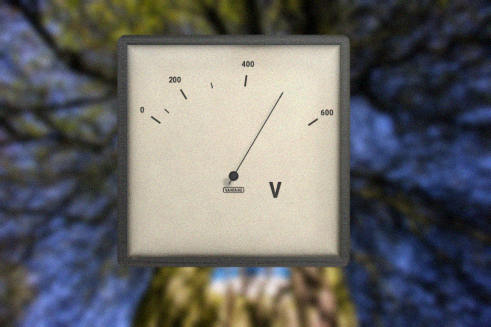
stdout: V 500
